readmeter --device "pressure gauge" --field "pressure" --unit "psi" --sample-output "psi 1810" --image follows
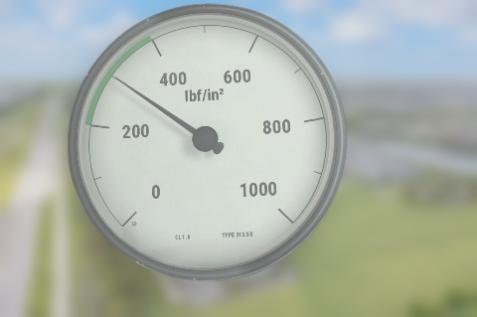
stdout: psi 300
